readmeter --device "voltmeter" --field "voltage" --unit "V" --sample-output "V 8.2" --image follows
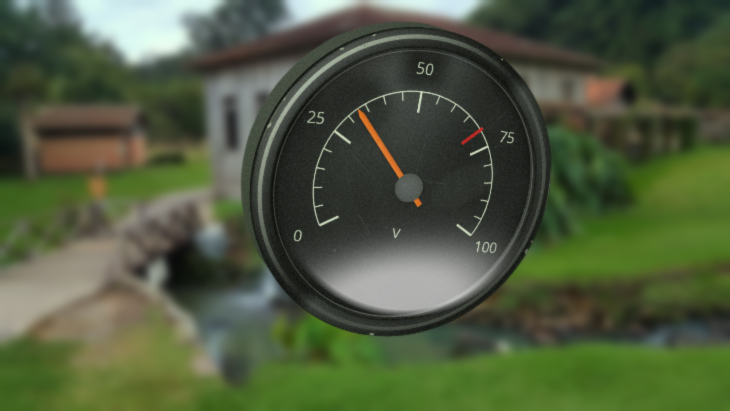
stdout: V 32.5
